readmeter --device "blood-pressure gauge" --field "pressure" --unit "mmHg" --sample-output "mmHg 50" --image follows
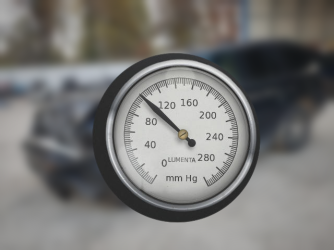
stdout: mmHg 100
